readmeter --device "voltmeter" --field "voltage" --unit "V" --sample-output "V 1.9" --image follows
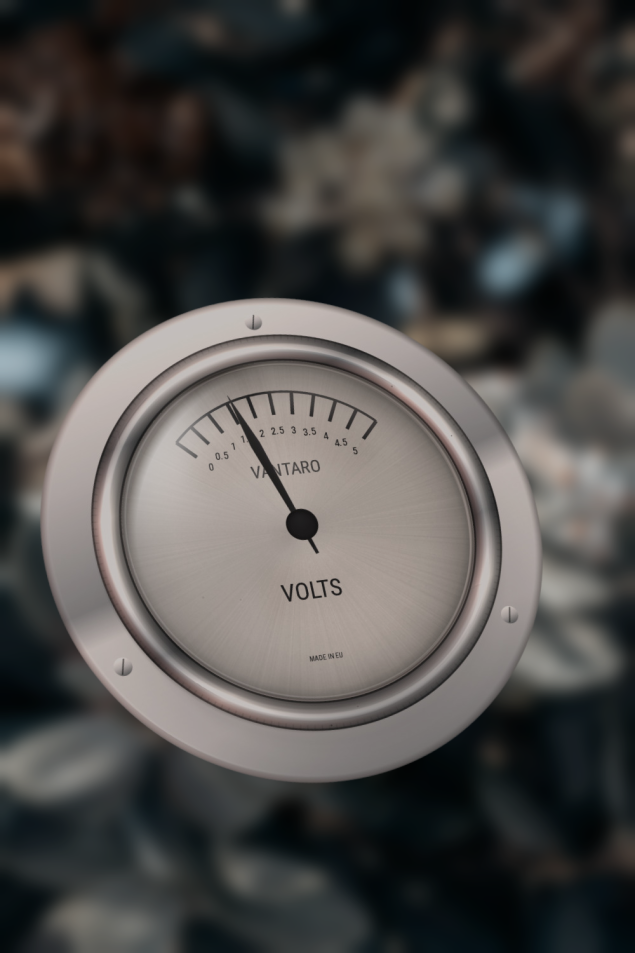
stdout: V 1.5
